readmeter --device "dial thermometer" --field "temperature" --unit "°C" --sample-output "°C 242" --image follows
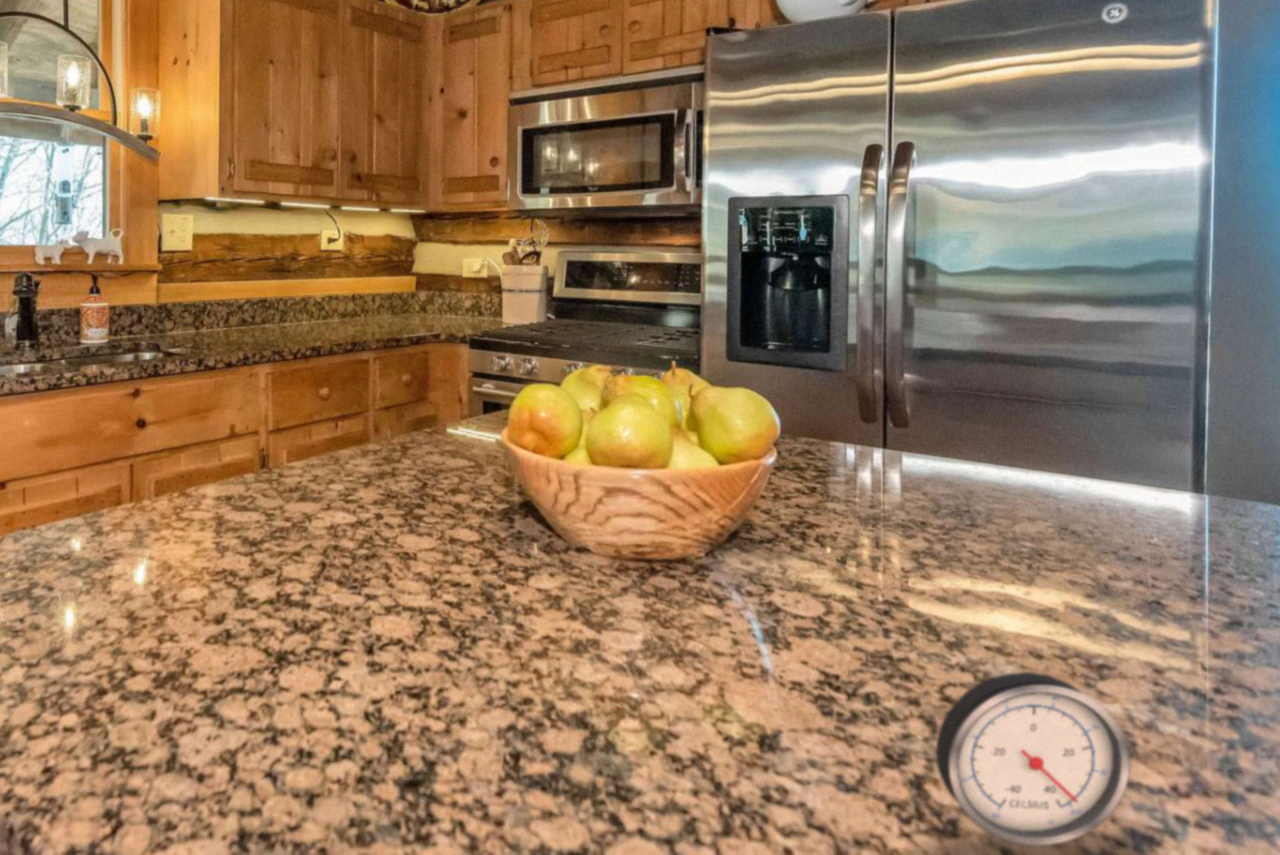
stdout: °C 36
